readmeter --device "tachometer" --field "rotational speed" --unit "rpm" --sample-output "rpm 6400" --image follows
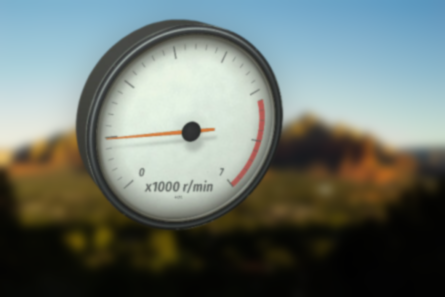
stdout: rpm 1000
